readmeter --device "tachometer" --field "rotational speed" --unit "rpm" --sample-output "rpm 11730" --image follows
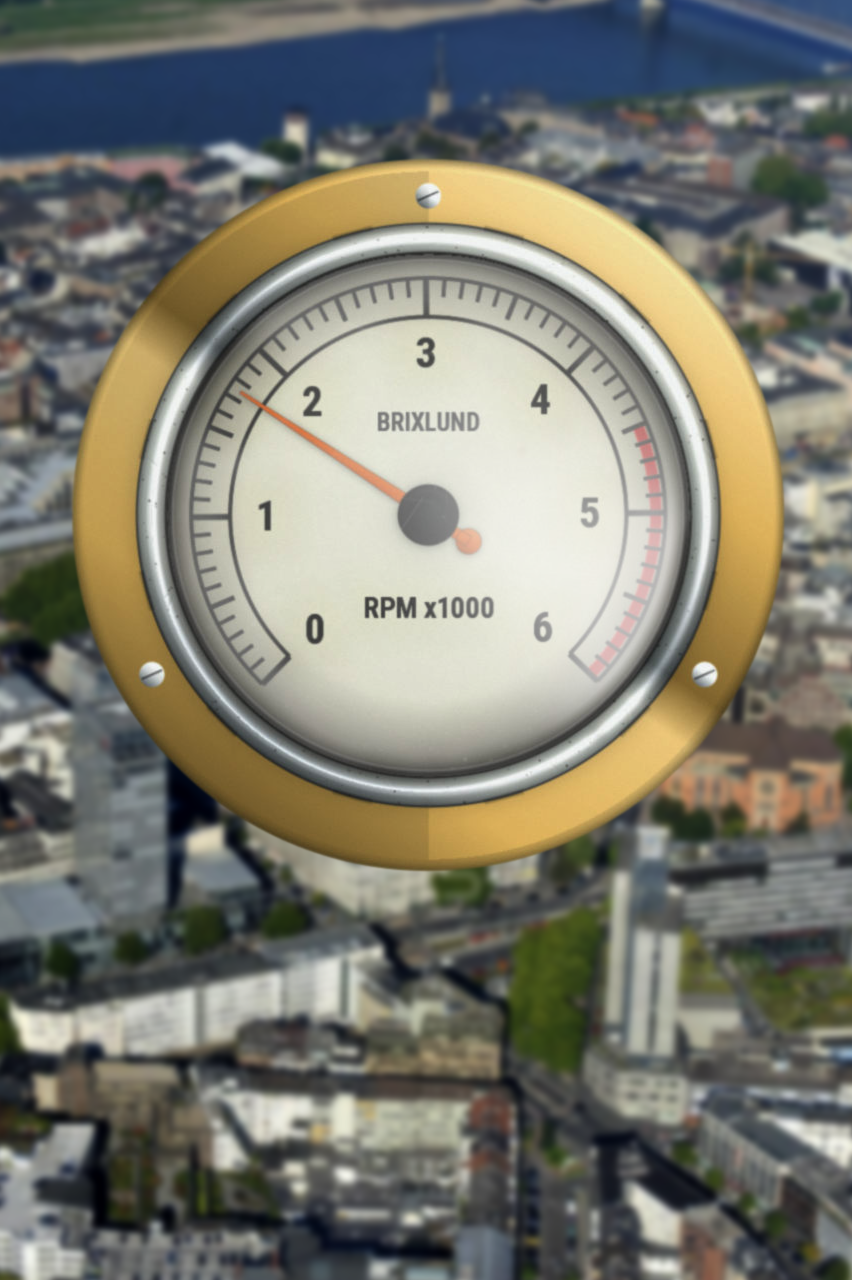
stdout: rpm 1750
